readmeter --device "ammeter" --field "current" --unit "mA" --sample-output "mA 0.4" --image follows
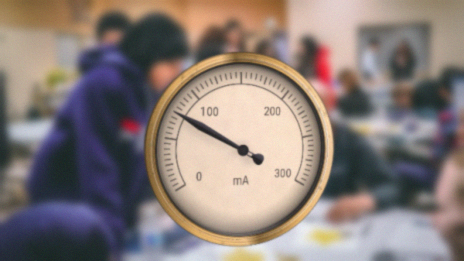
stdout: mA 75
